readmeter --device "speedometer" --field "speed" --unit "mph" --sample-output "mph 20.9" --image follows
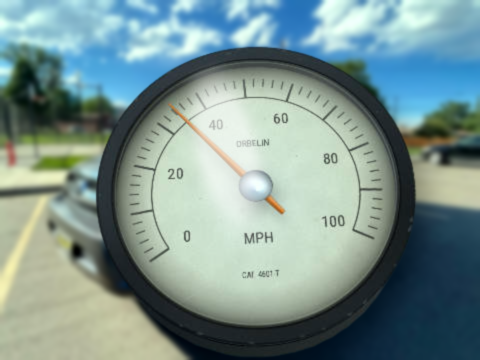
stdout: mph 34
